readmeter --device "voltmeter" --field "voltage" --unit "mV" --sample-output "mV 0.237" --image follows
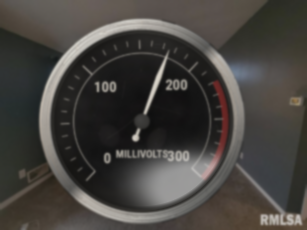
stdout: mV 175
